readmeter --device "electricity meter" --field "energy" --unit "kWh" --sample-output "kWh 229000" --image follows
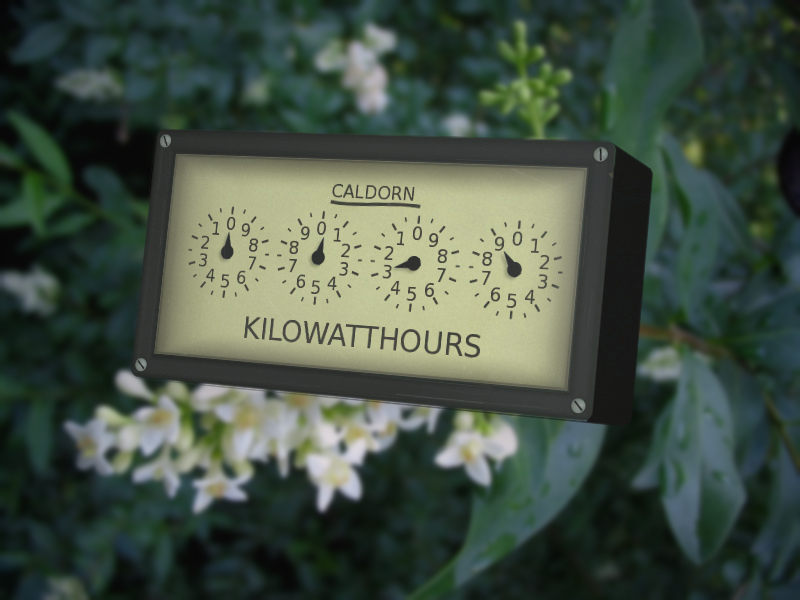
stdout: kWh 29
